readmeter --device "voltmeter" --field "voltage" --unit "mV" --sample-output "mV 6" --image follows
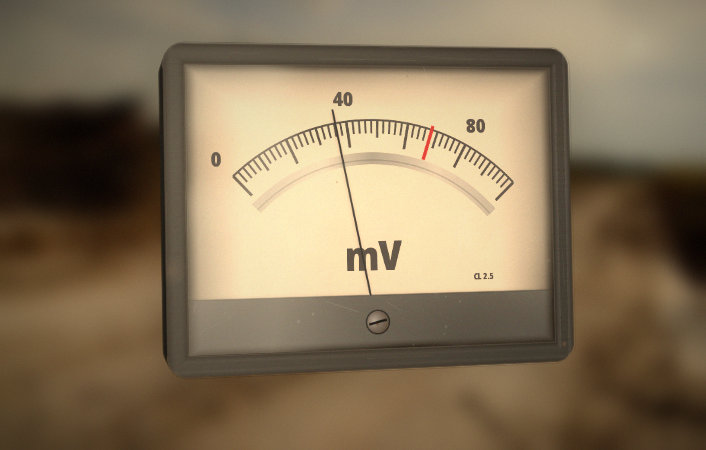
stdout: mV 36
